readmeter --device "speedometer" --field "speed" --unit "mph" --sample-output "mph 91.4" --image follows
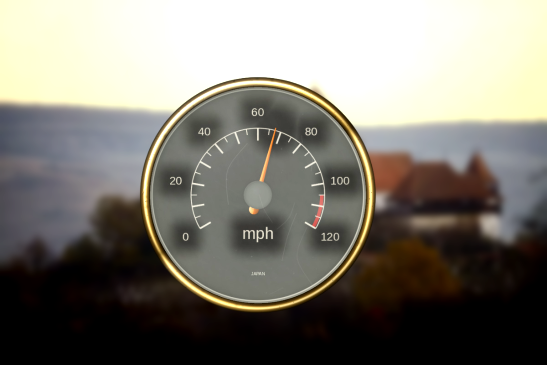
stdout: mph 67.5
